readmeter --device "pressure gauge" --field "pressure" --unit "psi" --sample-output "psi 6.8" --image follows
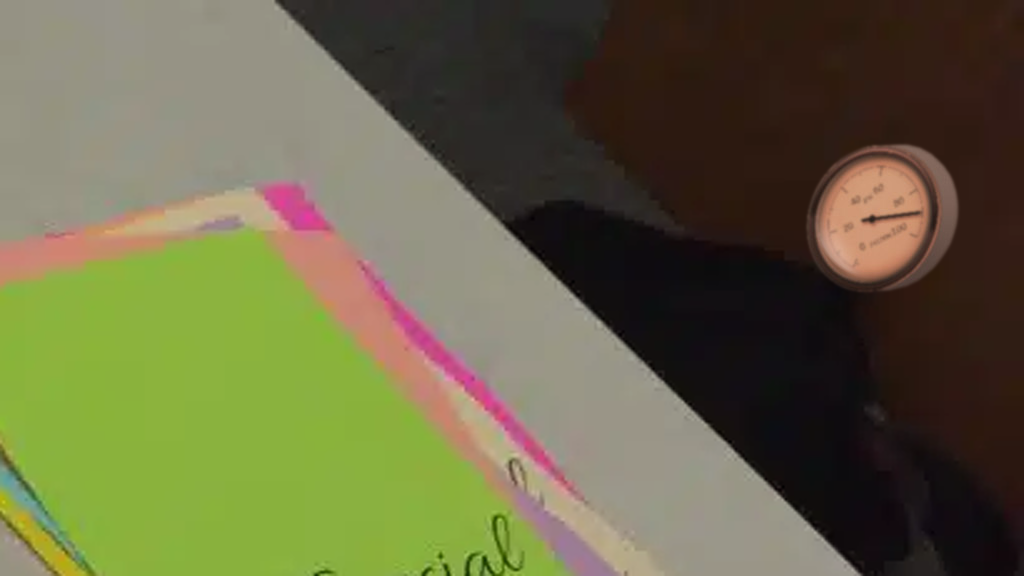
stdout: psi 90
